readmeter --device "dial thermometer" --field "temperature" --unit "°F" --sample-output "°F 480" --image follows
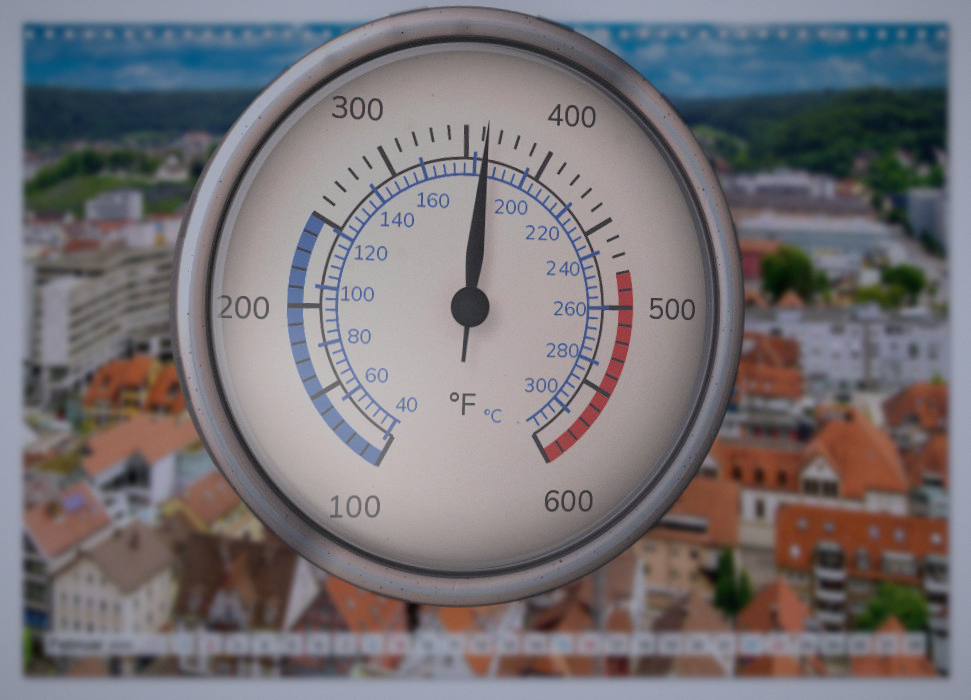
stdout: °F 360
